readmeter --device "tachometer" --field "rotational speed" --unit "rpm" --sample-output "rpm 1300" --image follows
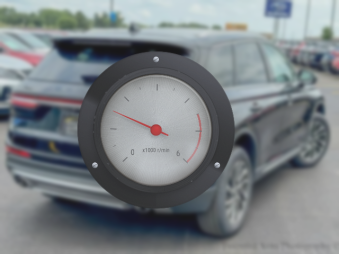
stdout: rpm 1500
